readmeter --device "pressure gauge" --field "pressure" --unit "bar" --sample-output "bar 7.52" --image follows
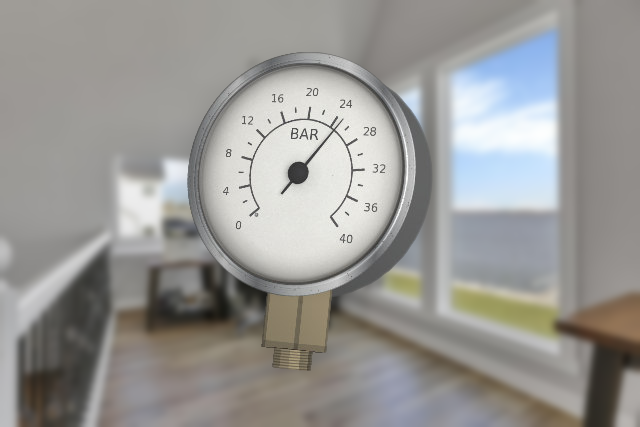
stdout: bar 25
